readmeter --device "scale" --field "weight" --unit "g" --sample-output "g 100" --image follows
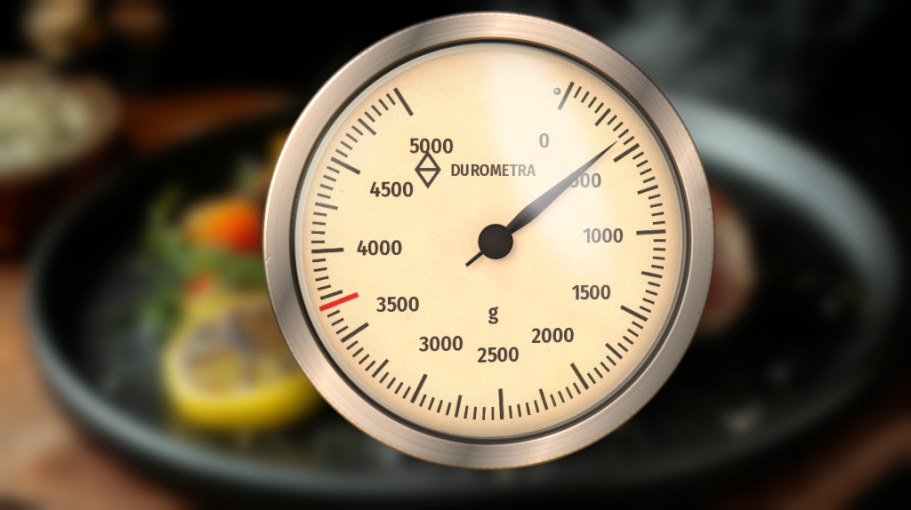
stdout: g 400
